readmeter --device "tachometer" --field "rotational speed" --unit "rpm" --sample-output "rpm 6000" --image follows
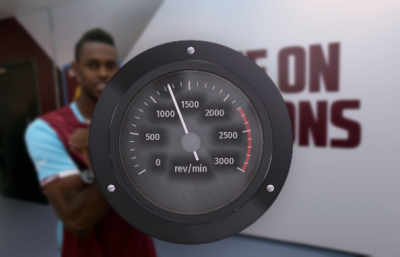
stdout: rpm 1250
